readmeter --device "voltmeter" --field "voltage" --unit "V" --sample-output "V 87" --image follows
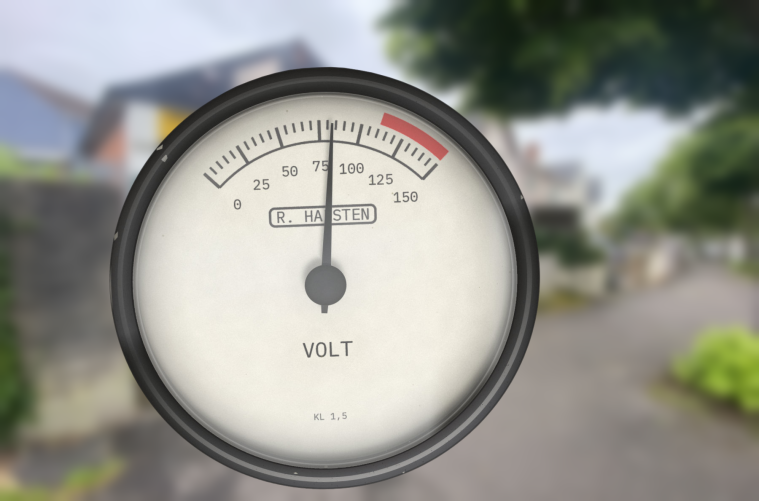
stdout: V 82.5
